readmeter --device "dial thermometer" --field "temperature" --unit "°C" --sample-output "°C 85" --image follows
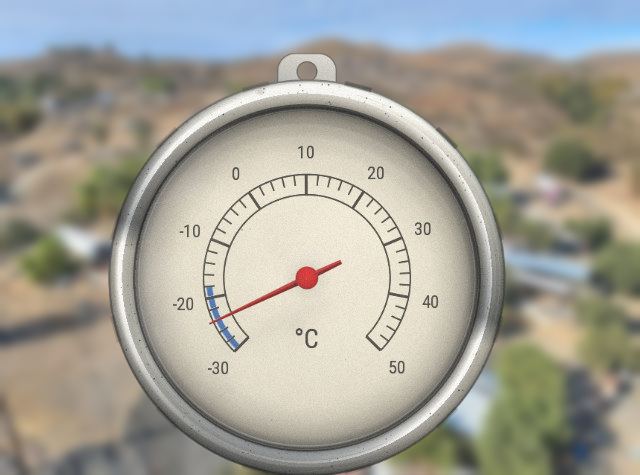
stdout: °C -24
